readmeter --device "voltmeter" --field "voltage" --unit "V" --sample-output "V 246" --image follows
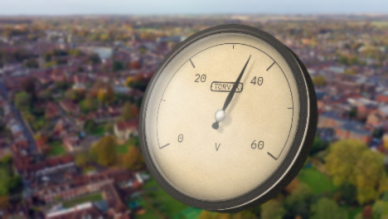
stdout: V 35
